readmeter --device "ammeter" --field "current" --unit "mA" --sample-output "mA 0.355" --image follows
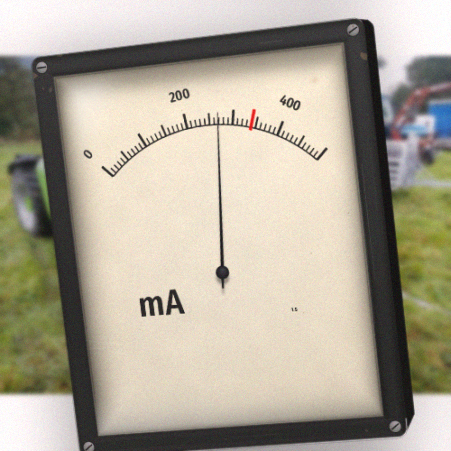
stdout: mA 270
